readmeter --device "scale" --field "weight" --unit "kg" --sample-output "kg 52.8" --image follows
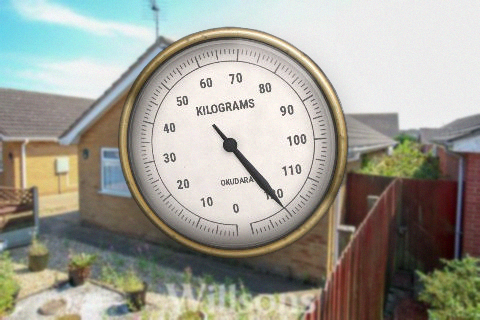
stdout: kg 120
